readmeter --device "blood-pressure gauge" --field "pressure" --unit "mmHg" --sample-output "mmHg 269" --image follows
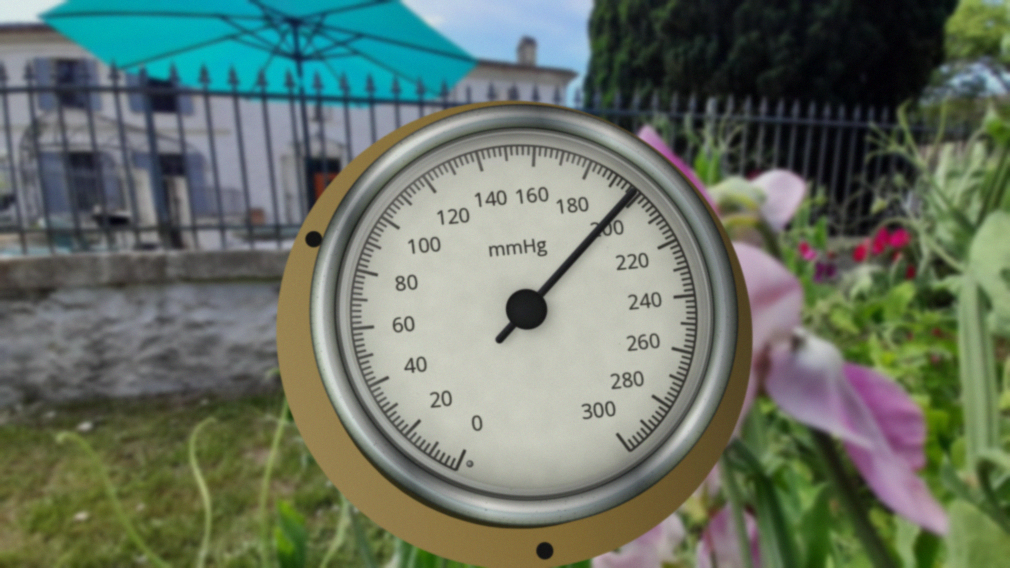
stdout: mmHg 198
